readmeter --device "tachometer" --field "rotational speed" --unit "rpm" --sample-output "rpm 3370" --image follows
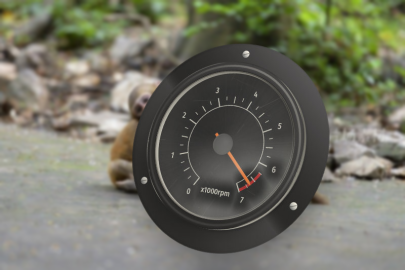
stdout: rpm 6625
